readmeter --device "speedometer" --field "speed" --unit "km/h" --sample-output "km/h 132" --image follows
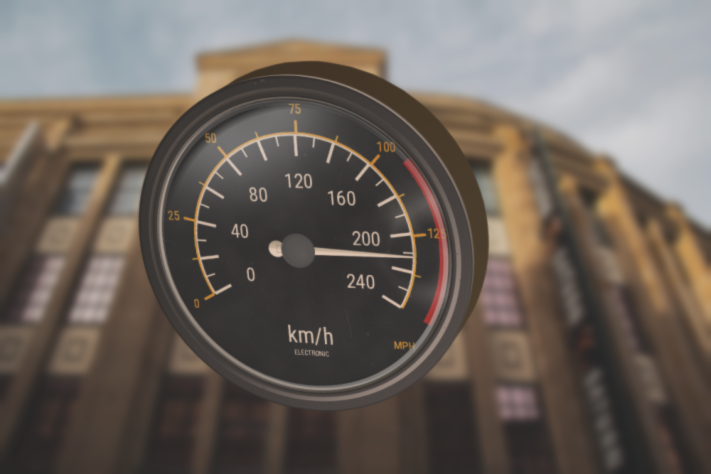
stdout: km/h 210
